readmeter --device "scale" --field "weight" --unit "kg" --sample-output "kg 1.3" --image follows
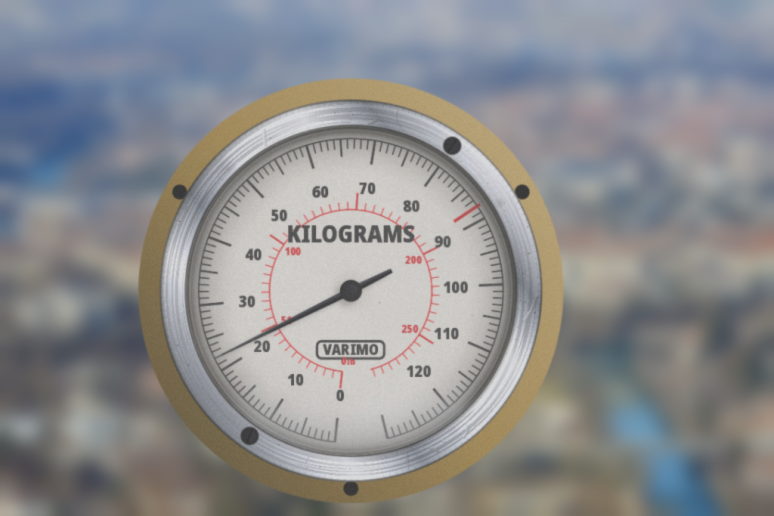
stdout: kg 22
